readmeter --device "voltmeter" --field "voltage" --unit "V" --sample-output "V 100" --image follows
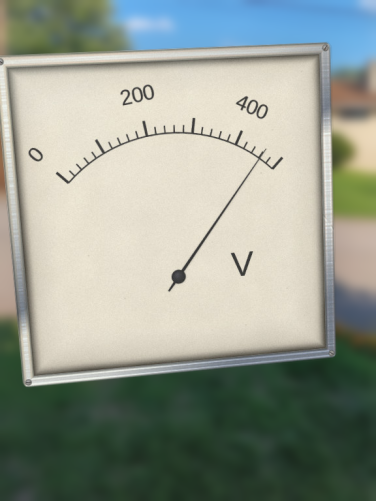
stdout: V 460
